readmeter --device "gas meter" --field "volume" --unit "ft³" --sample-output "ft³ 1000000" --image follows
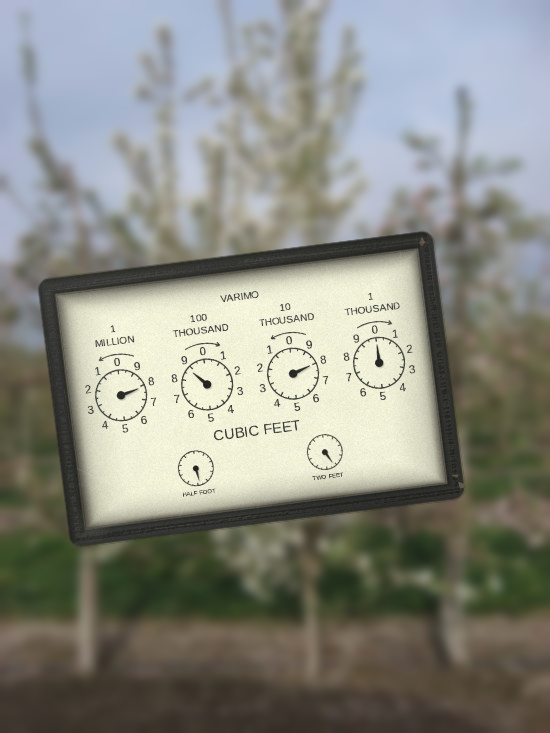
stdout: ft³ 788000
